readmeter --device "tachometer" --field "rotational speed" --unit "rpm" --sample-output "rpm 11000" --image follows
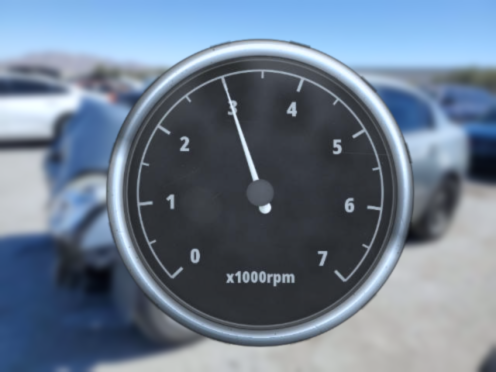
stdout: rpm 3000
